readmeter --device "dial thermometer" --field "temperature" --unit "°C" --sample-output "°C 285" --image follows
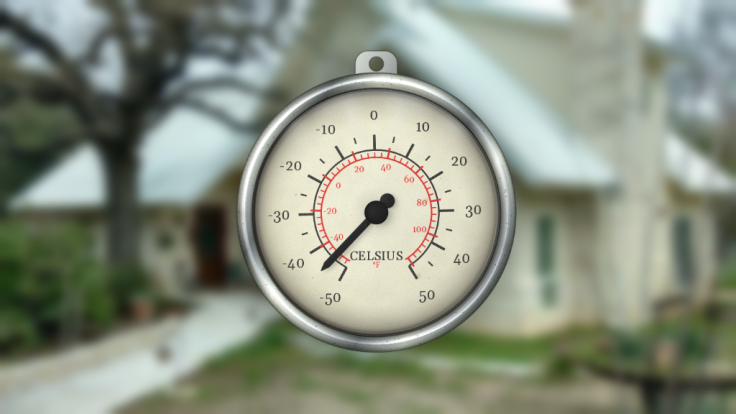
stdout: °C -45
